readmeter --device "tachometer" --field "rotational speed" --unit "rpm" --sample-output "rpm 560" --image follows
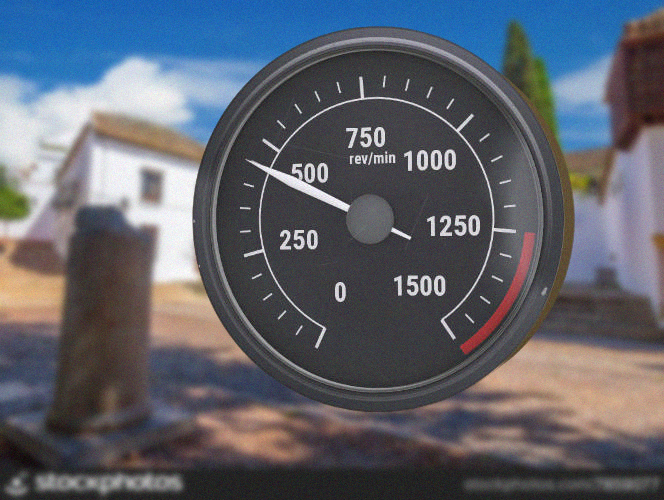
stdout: rpm 450
